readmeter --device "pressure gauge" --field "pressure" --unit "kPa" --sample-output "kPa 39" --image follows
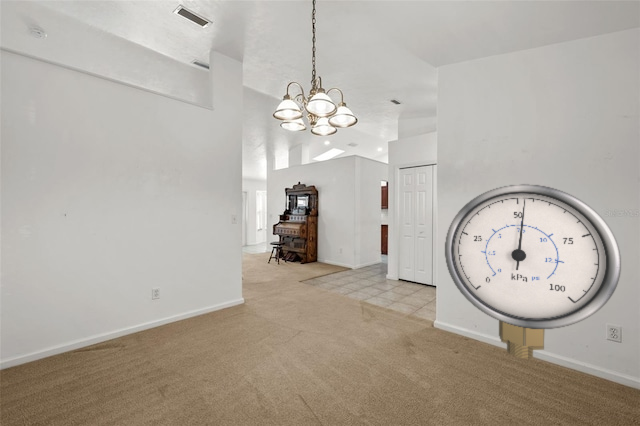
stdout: kPa 52.5
